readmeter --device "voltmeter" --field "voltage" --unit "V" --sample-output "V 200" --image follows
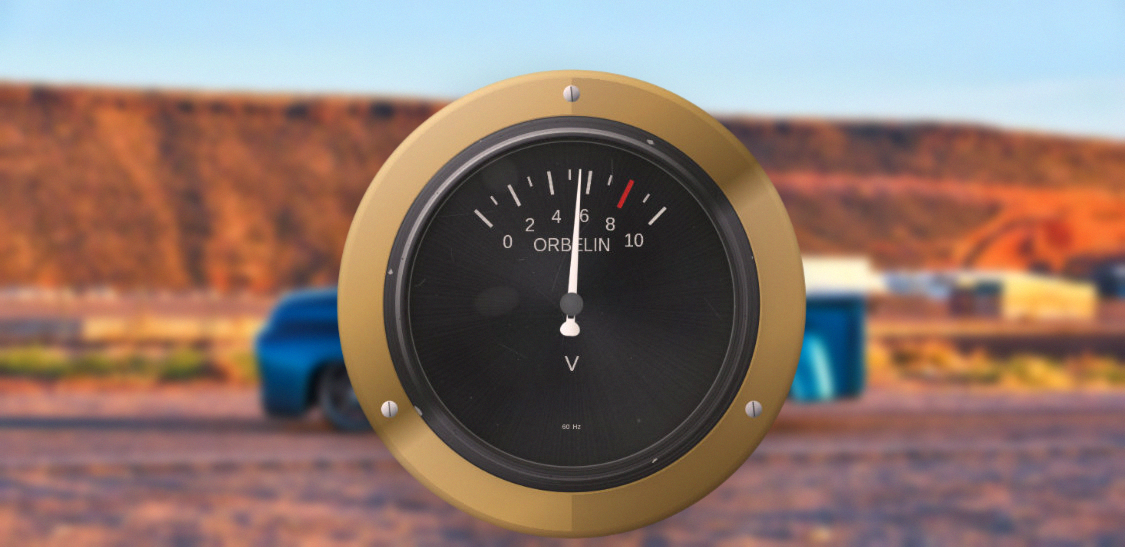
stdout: V 5.5
